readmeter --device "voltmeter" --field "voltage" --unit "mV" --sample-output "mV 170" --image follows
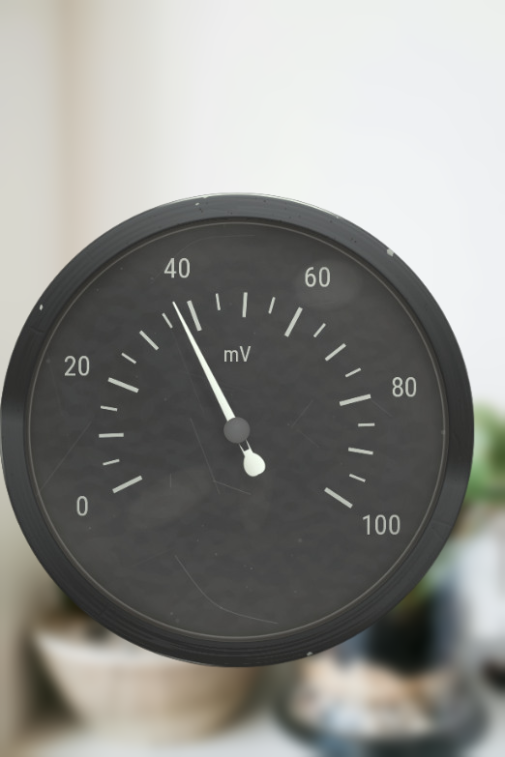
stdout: mV 37.5
